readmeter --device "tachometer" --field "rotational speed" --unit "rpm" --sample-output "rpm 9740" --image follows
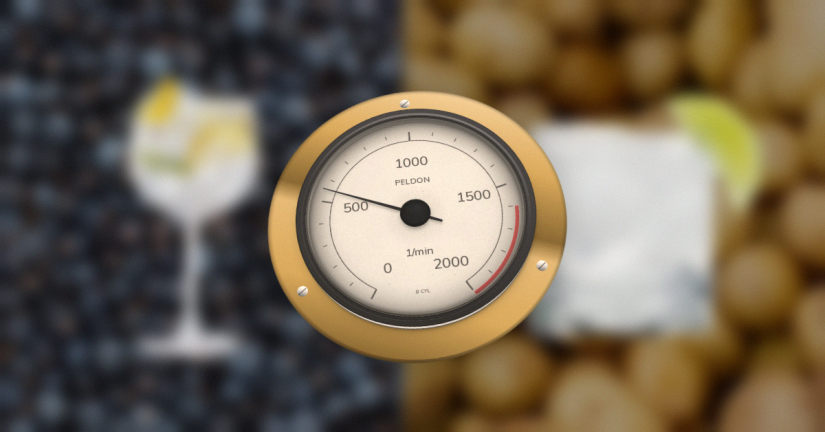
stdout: rpm 550
